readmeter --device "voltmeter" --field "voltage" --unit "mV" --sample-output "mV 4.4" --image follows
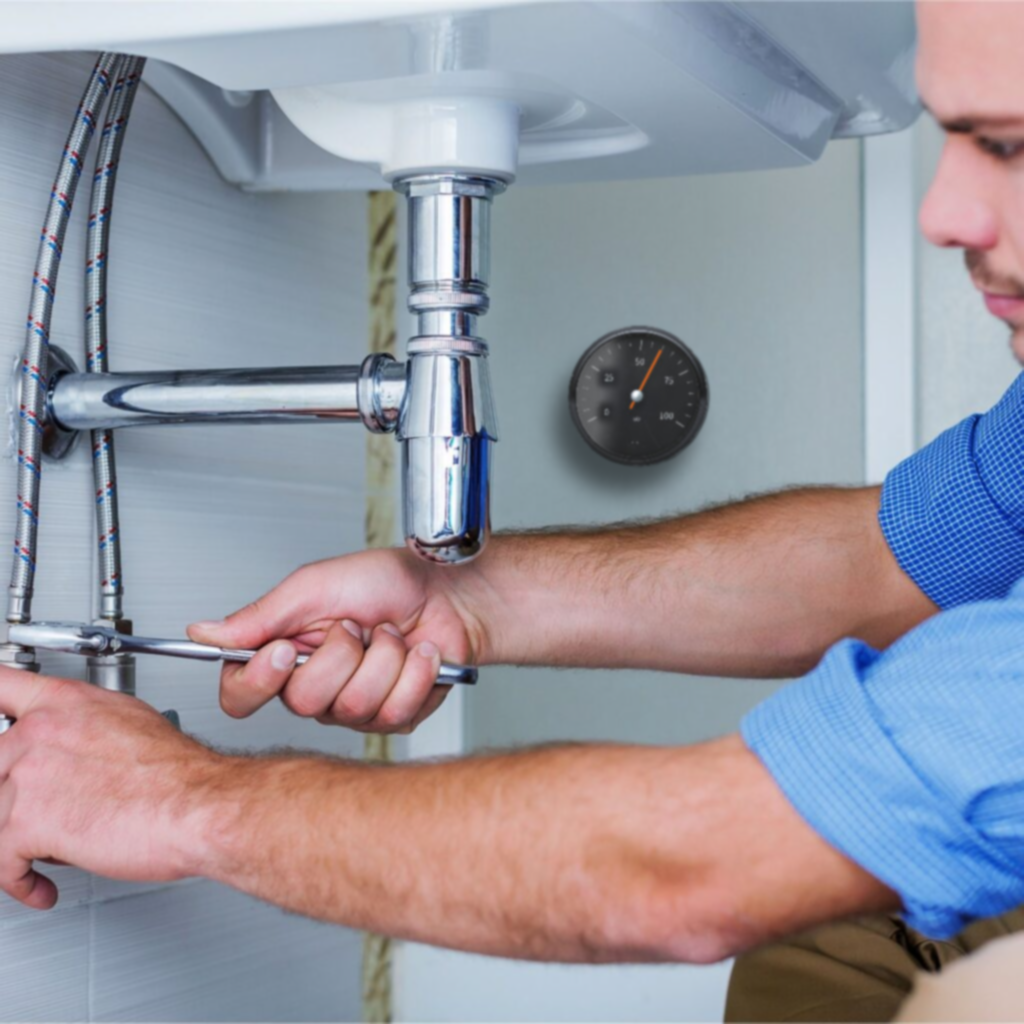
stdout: mV 60
